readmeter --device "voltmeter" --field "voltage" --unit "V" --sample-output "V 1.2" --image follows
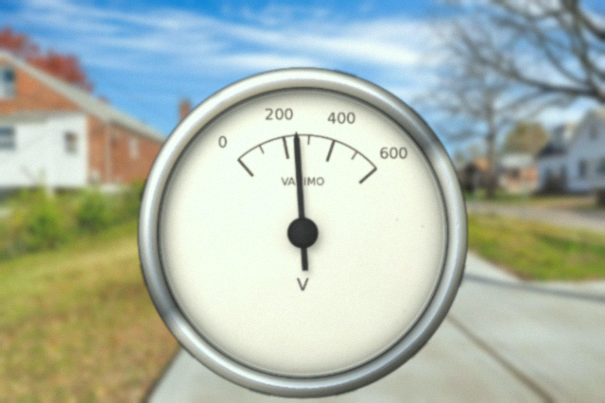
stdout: V 250
